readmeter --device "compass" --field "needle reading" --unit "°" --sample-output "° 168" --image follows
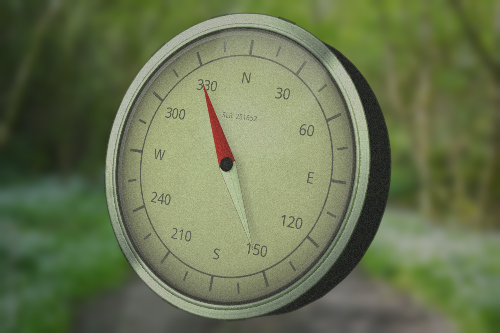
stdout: ° 330
